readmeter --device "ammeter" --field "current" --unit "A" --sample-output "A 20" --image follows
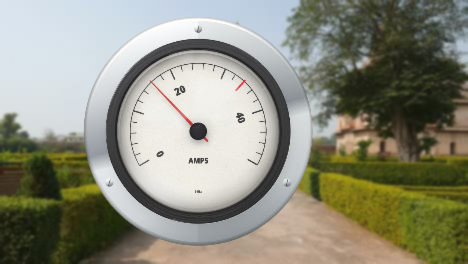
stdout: A 16
